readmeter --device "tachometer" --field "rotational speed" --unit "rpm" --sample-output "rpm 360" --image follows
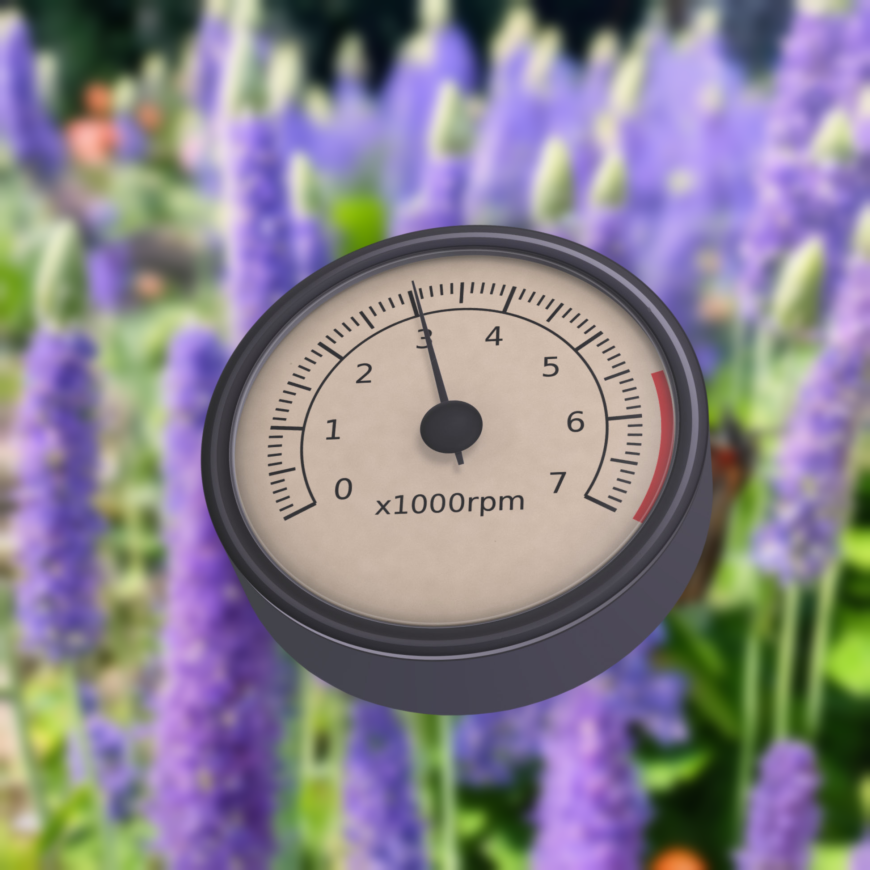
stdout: rpm 3050
